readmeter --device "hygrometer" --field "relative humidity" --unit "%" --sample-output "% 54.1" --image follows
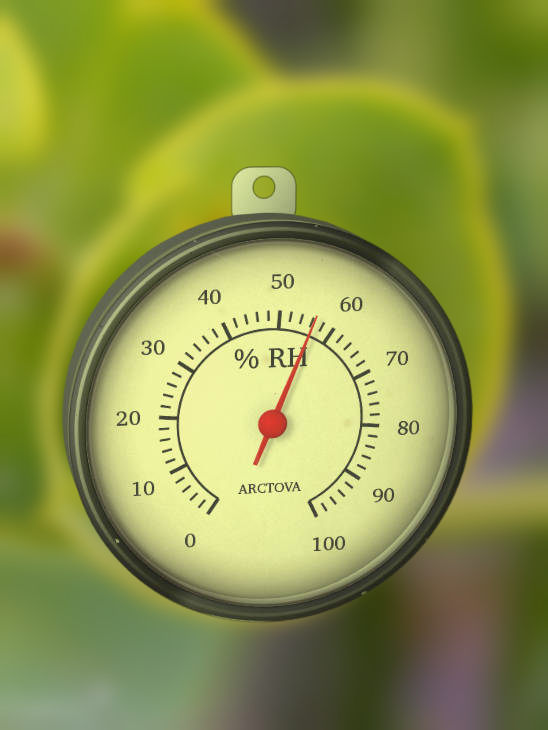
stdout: % 56
